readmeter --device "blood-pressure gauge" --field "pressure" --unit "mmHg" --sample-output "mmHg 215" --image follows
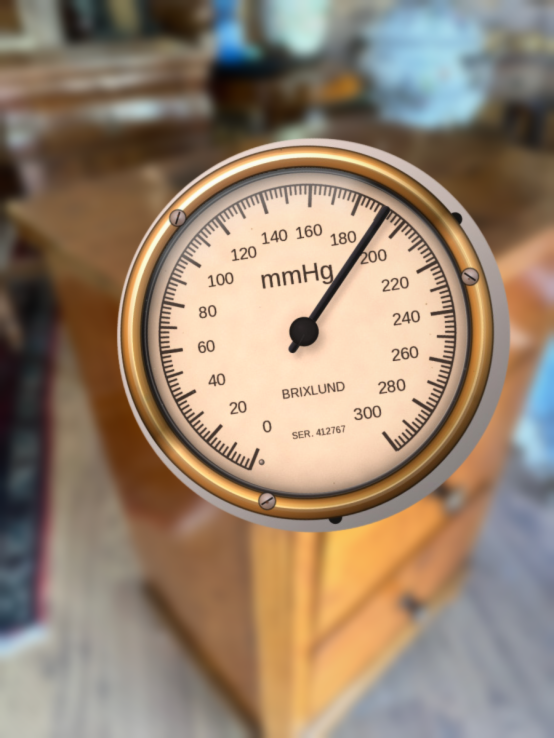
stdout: mmHg 192
